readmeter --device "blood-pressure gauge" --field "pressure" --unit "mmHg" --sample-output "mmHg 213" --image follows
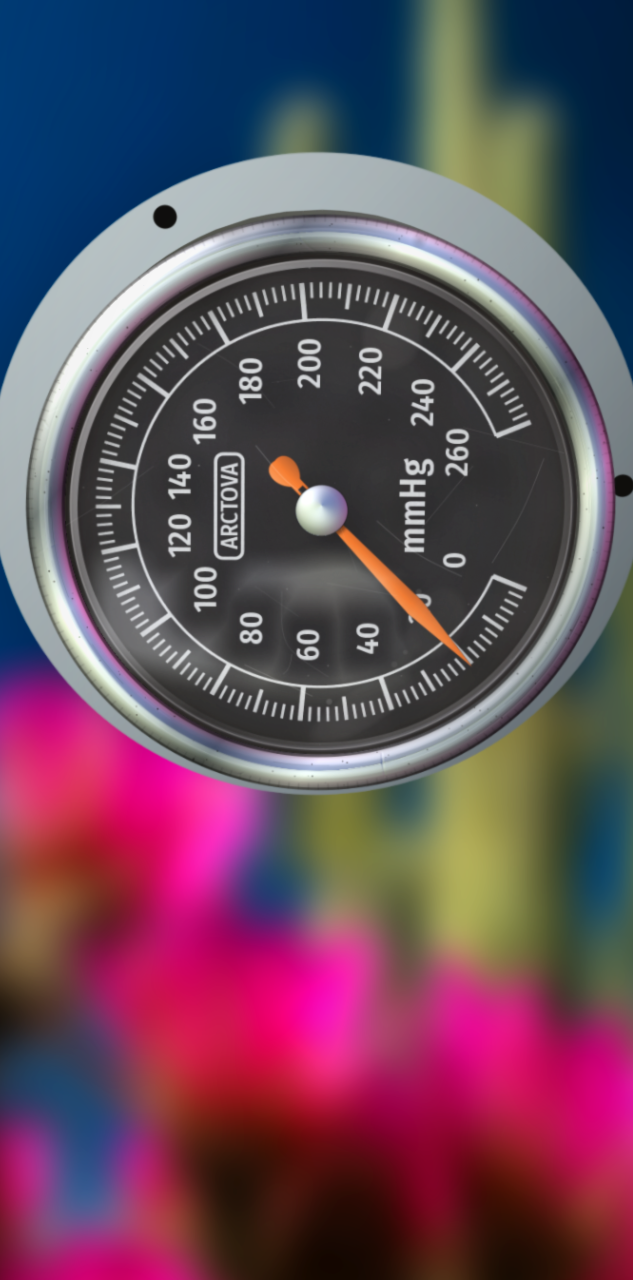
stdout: mmHg 20
